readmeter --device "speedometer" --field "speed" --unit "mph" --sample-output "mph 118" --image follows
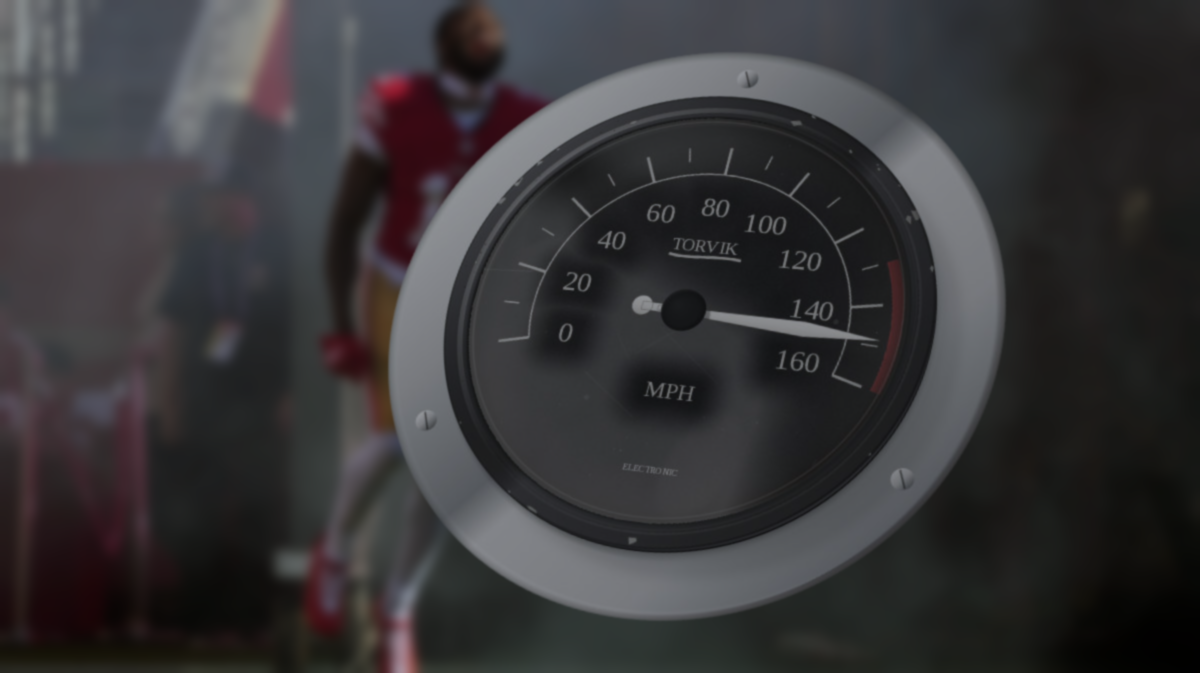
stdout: mph 150
